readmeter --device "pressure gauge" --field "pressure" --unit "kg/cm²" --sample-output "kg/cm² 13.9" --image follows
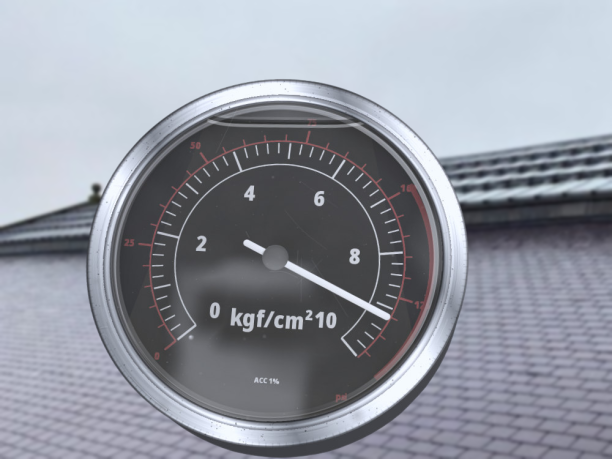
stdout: kg/cm² 9.2
